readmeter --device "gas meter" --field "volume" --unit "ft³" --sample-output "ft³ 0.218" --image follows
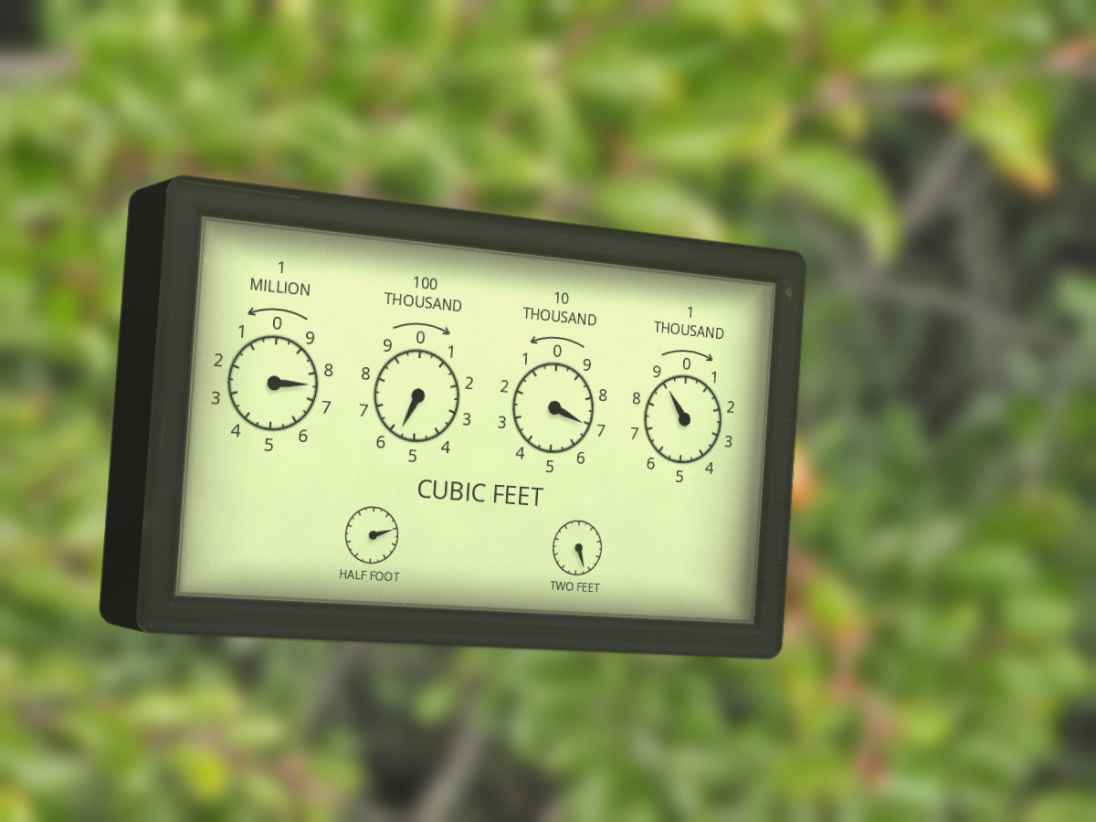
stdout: ft³ 756900
